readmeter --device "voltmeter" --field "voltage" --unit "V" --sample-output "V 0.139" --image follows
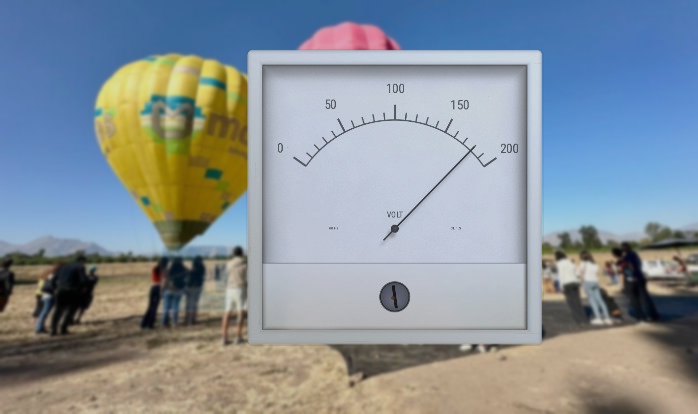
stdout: V 180
